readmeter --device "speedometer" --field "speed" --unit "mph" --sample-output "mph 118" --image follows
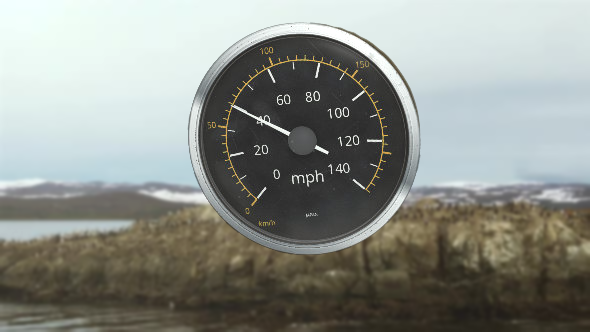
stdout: mph 40
